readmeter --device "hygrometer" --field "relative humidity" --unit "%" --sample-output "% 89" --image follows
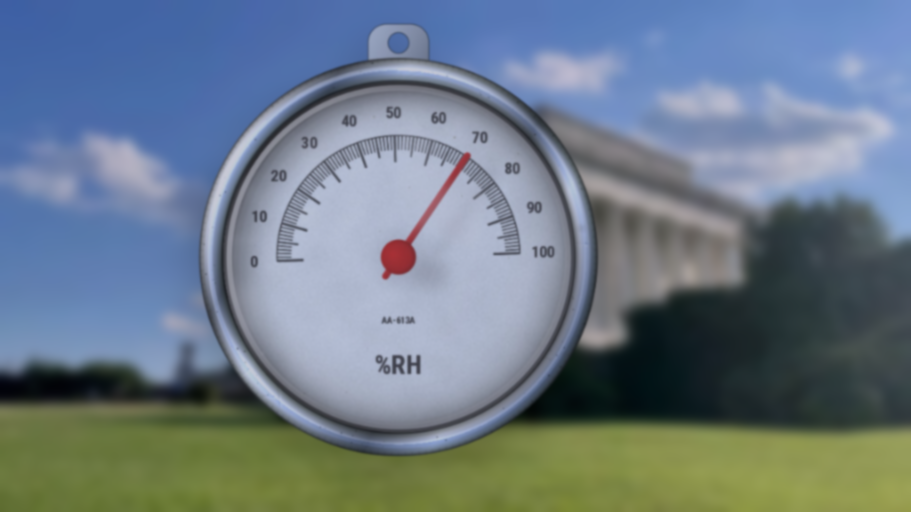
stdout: % 70
